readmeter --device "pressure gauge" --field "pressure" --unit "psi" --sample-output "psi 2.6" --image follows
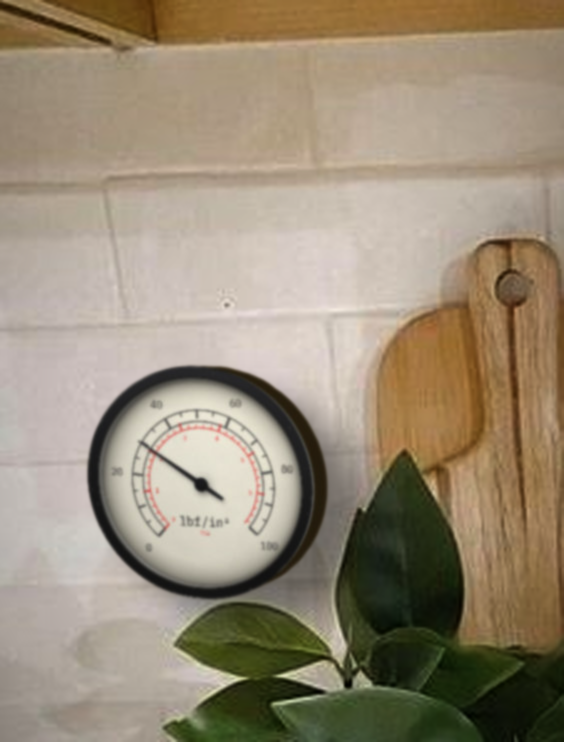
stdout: psi 30
